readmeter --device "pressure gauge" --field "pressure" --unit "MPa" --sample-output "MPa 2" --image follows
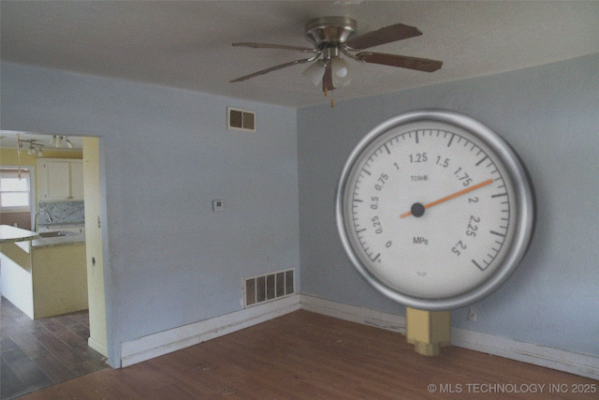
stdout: MPa 1.9
